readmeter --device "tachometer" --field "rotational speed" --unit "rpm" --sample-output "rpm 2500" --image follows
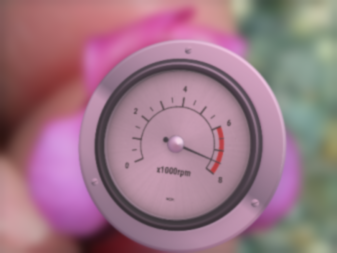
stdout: rpm 7500
